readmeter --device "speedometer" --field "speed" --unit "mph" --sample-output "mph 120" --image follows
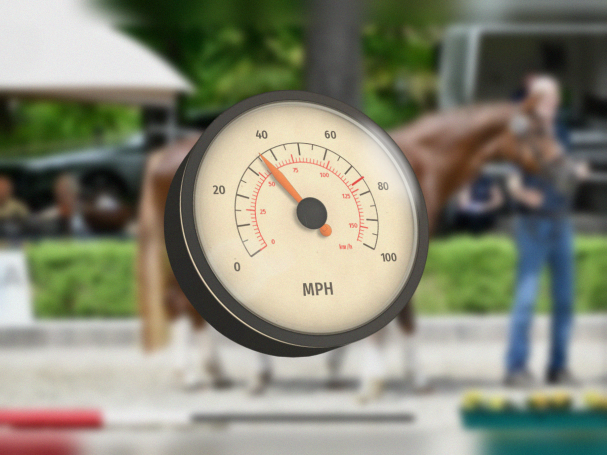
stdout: mph 35
